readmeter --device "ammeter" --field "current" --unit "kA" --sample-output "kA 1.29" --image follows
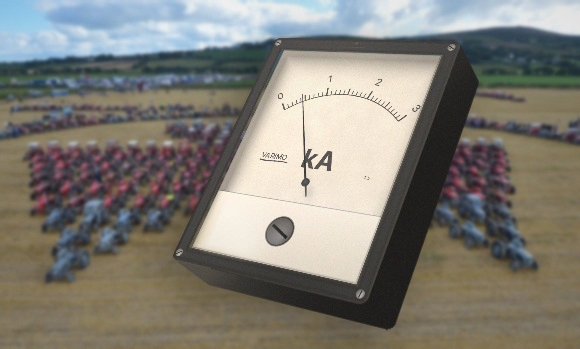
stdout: kA 0.5
